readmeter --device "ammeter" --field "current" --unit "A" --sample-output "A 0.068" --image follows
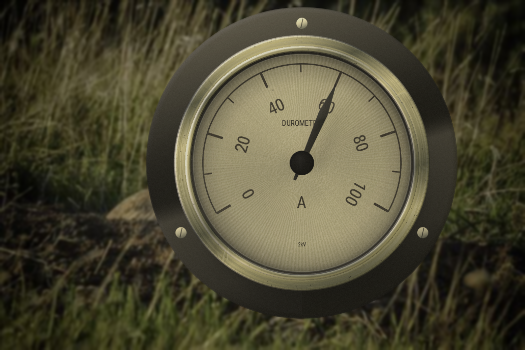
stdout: A 60
